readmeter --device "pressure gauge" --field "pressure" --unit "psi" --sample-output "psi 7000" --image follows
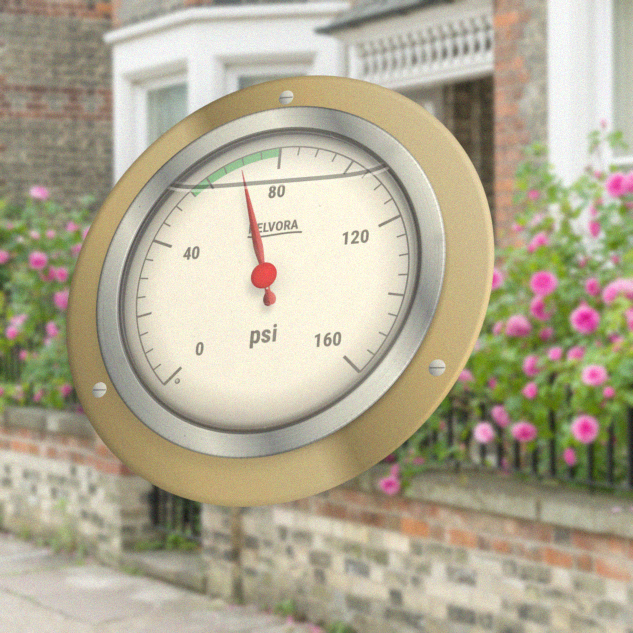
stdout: psi 70
